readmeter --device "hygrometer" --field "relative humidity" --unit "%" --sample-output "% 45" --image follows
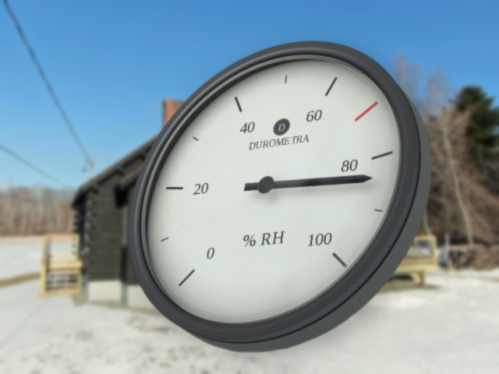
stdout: % 85
